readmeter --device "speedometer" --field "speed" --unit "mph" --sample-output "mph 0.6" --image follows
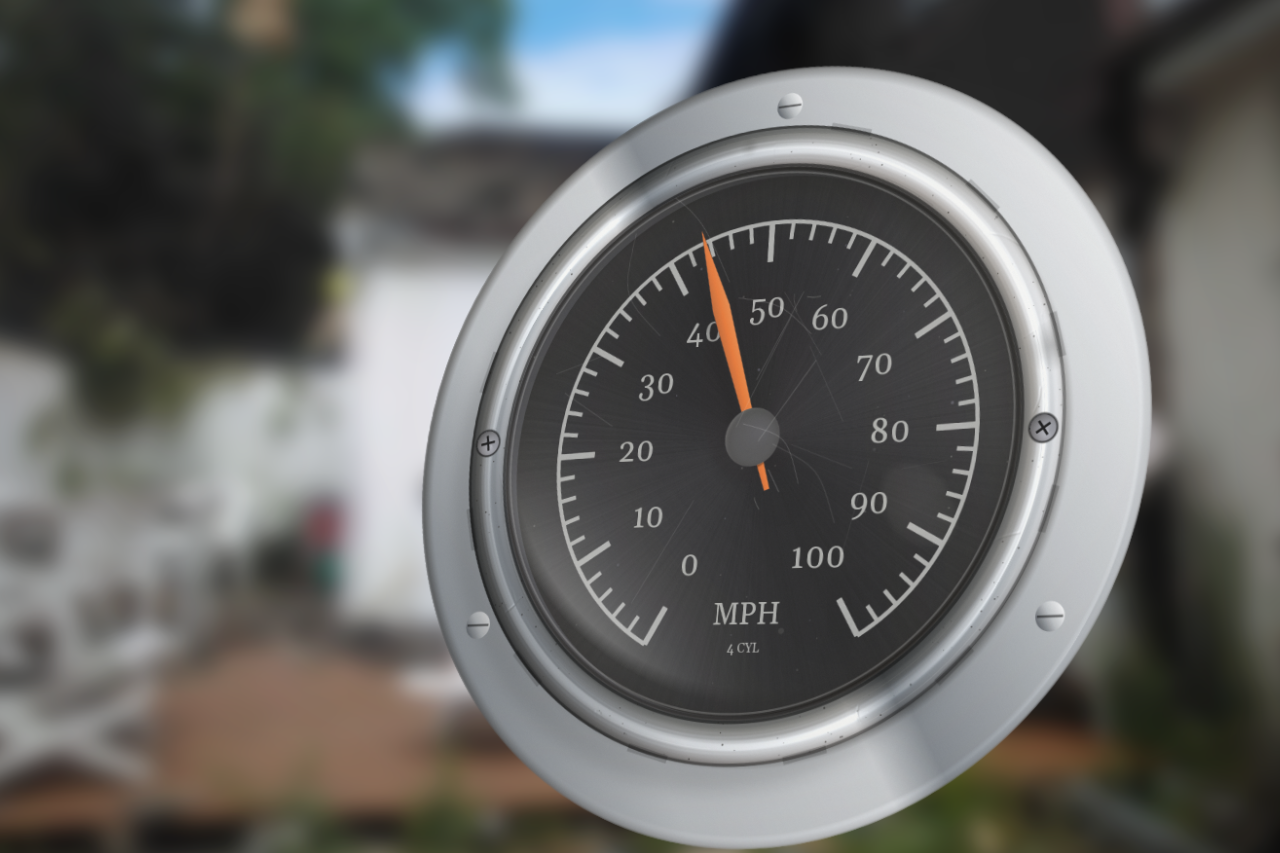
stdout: mph 44
